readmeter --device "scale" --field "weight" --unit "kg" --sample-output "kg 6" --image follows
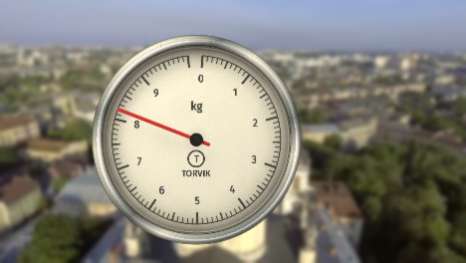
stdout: kg 8.2
